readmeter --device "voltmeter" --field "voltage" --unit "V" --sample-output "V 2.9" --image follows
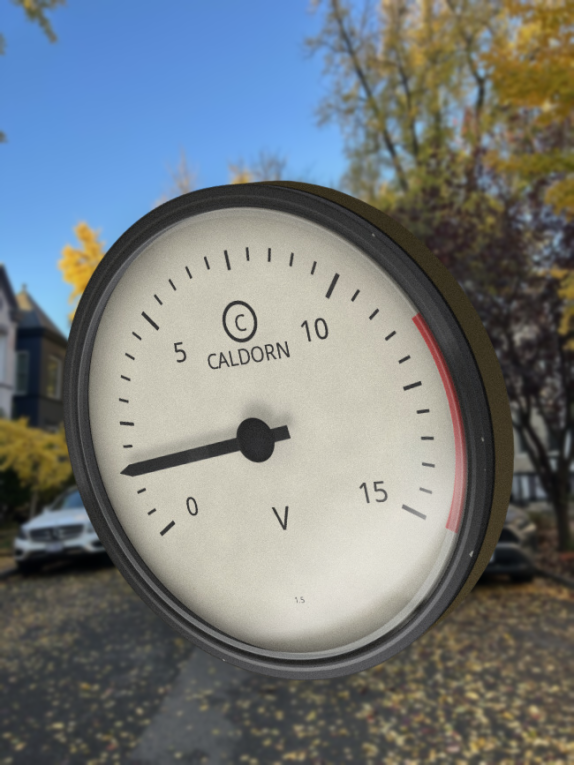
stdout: V 1.5
